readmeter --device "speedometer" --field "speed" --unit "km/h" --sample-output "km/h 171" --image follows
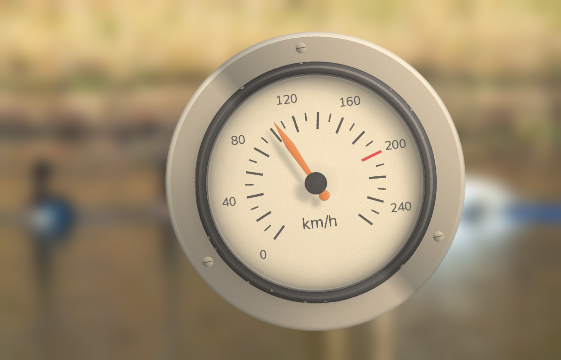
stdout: km/h 105
